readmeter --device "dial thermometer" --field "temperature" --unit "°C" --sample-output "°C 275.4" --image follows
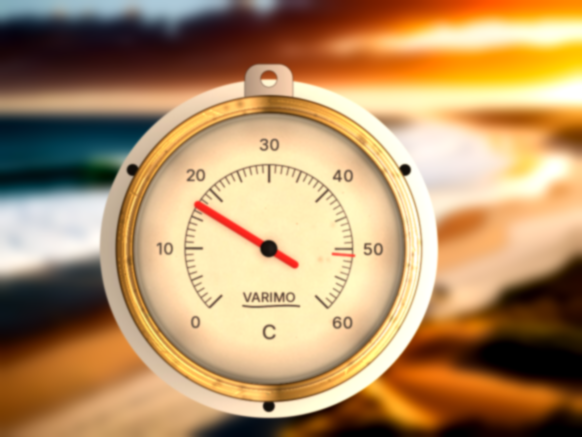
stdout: °C 17
